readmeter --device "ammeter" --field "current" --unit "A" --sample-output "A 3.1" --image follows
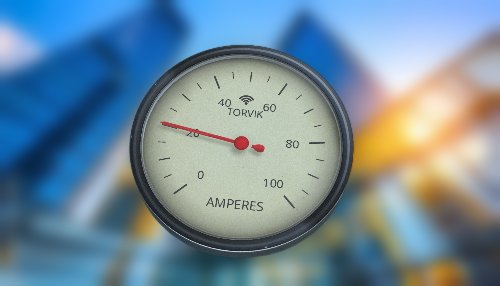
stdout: A 20
